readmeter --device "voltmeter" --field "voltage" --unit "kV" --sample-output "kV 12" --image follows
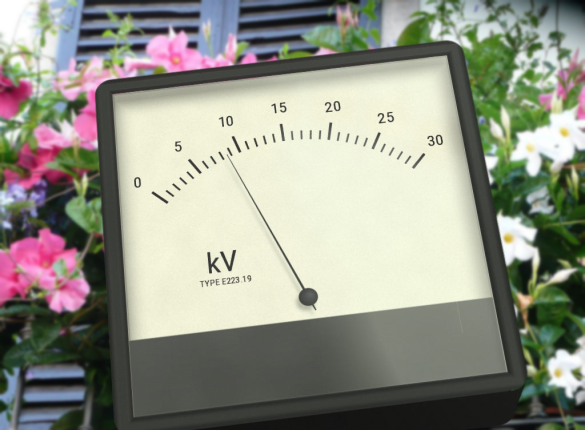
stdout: kV 8.5
